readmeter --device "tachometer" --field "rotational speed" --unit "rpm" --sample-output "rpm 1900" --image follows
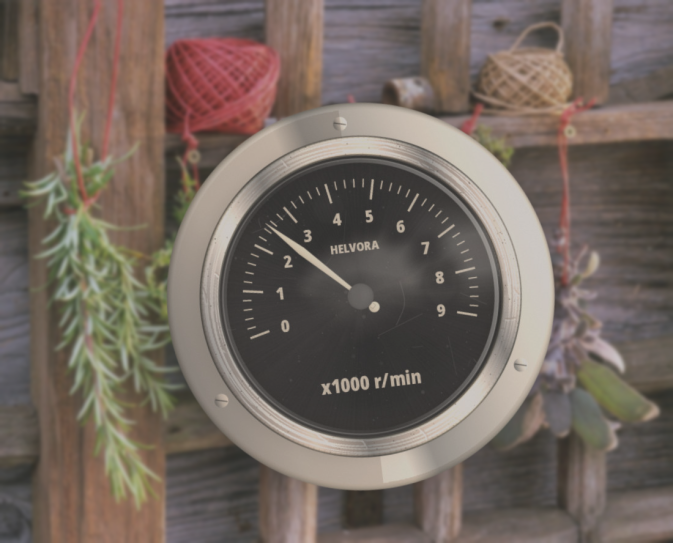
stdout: rpm 2500
